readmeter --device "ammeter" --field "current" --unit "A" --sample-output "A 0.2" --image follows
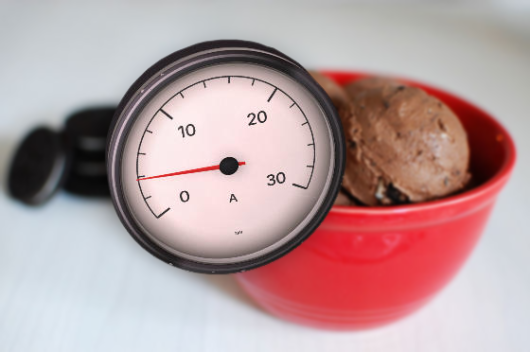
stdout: A 4
